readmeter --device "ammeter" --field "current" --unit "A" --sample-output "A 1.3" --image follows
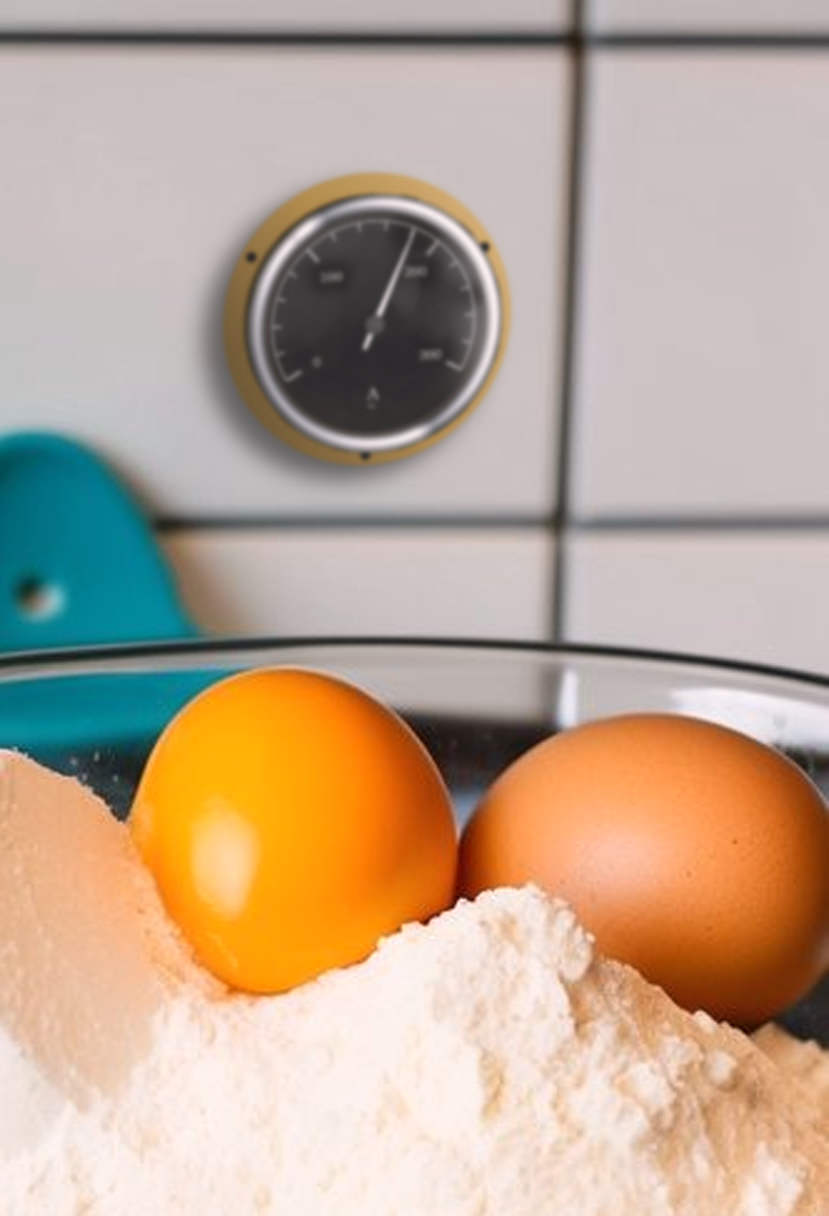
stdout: A 180
